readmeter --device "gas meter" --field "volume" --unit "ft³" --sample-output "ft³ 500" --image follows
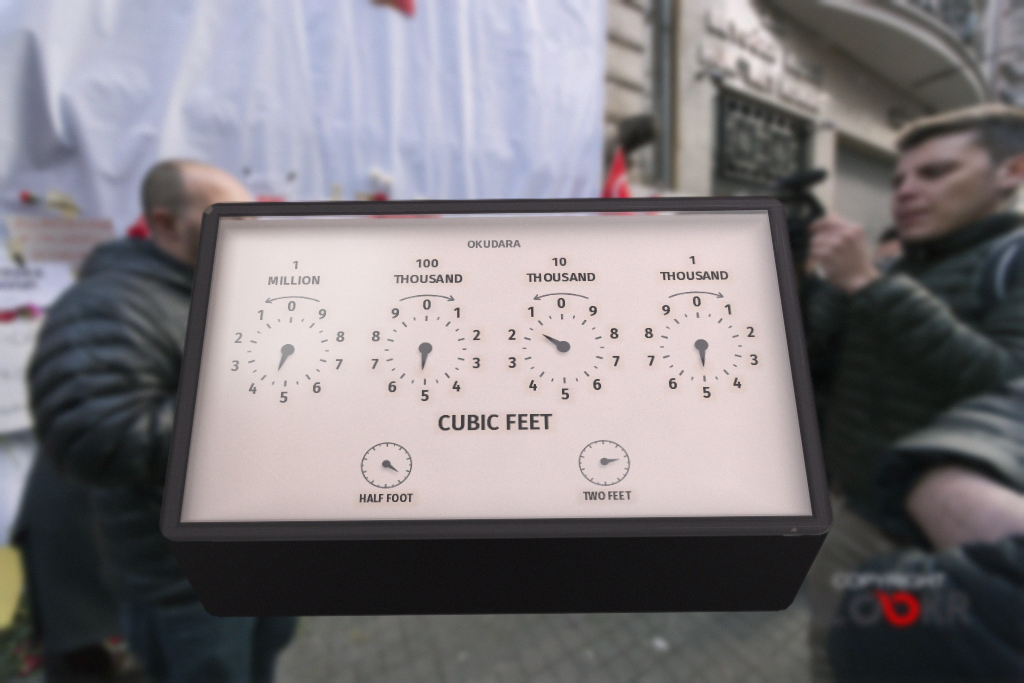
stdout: ft³ 451500
